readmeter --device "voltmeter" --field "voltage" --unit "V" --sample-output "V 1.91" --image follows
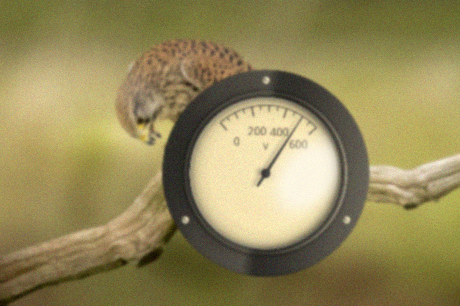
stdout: V 500
